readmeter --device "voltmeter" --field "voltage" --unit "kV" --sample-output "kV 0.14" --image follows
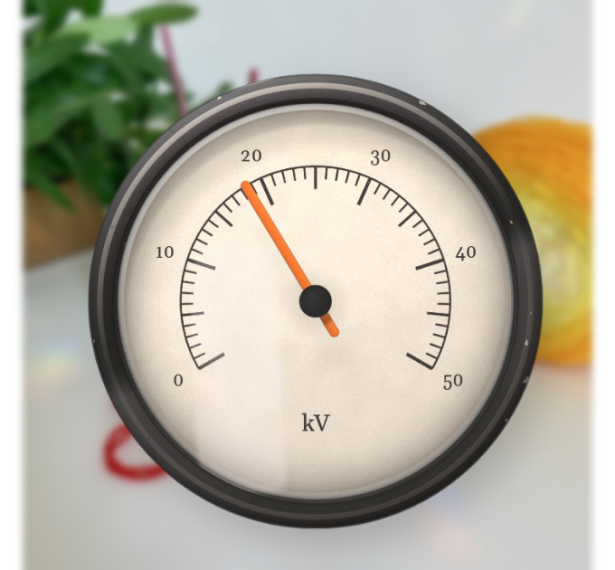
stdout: kV 18.5
